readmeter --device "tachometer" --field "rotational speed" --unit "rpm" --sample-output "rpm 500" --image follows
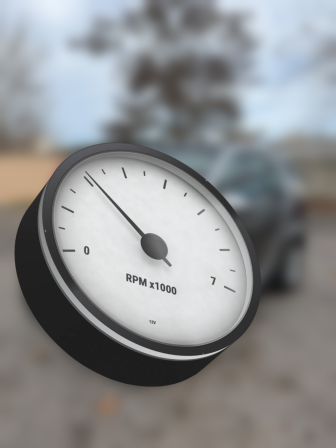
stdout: rpm 2000
